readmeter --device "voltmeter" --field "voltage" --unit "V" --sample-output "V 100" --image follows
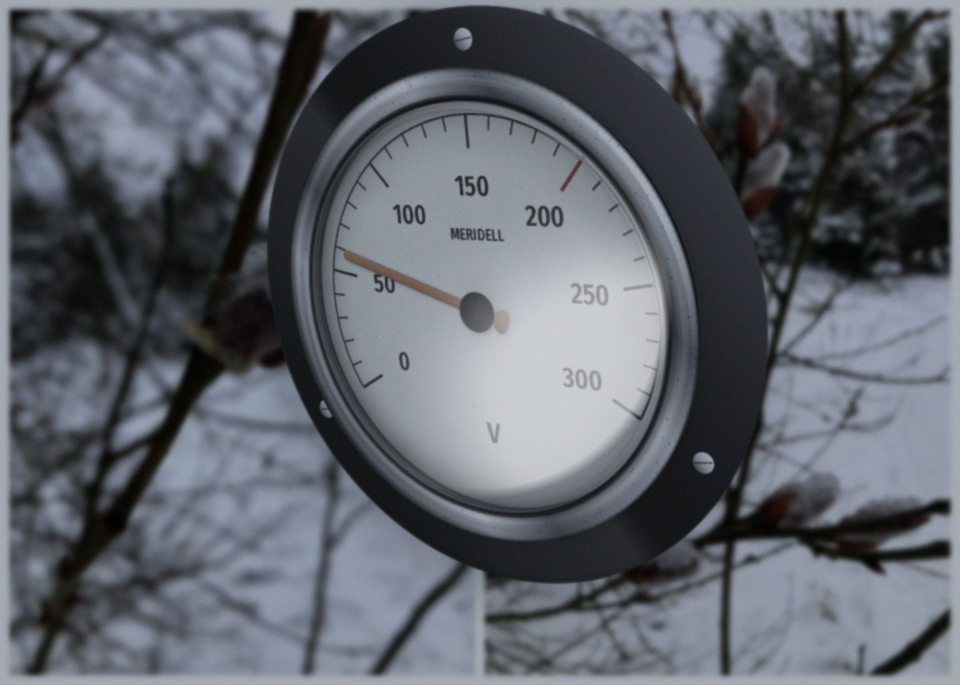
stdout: V 60
